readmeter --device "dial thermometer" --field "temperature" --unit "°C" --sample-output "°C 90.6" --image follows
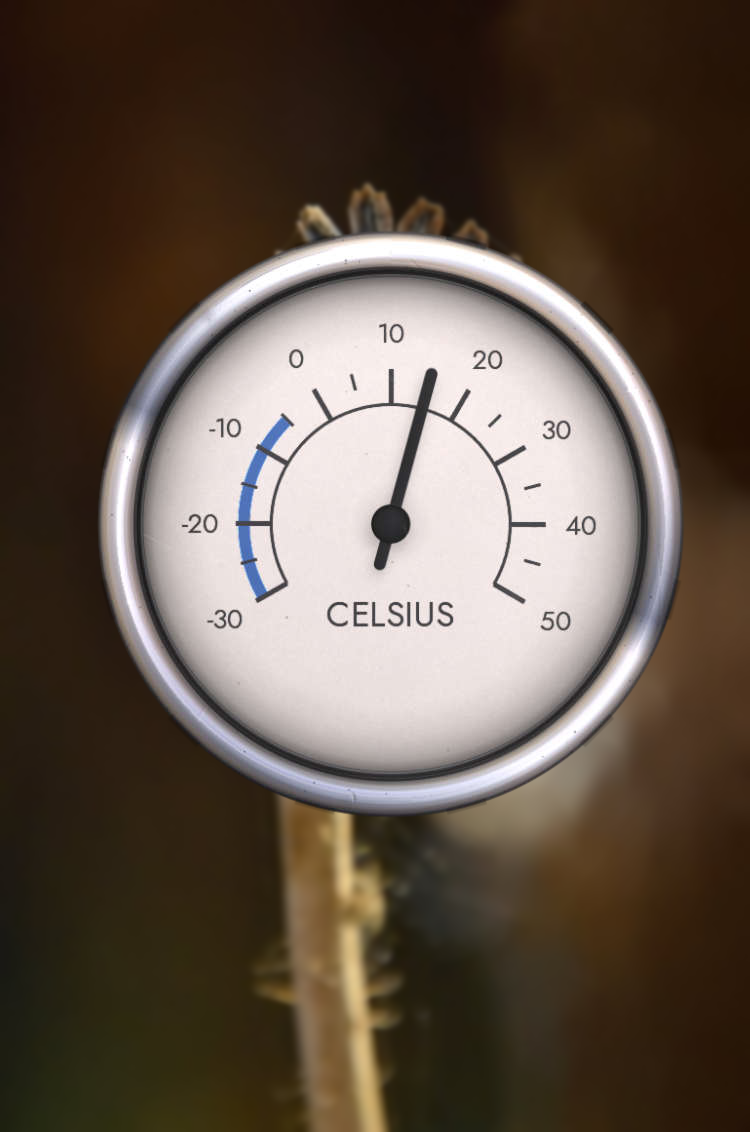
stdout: °C 15
